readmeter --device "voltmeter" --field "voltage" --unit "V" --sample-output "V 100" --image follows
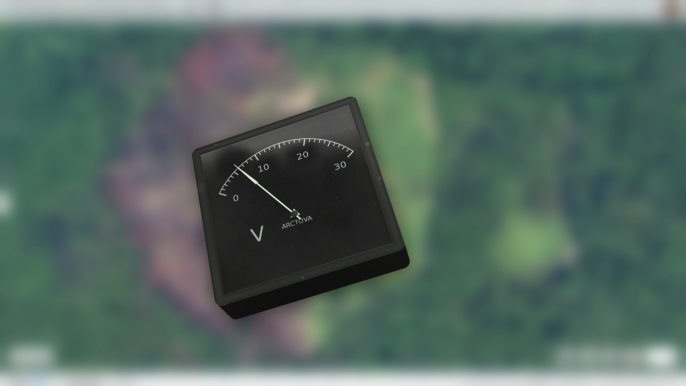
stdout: V 6
